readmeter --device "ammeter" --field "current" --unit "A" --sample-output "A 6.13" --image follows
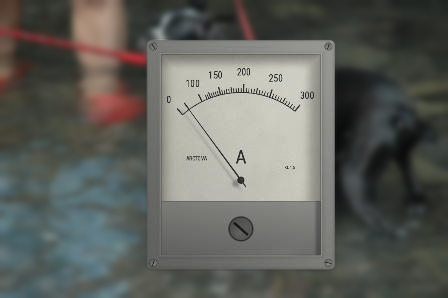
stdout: A 50
